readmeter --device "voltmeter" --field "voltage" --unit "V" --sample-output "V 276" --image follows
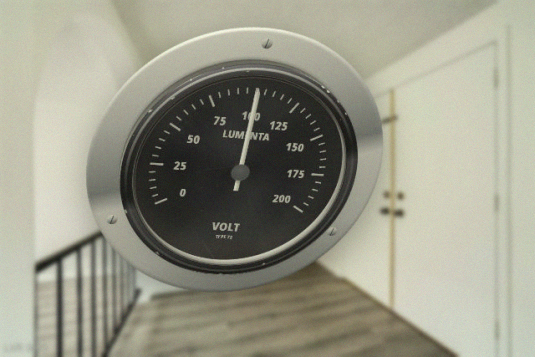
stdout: V 100
